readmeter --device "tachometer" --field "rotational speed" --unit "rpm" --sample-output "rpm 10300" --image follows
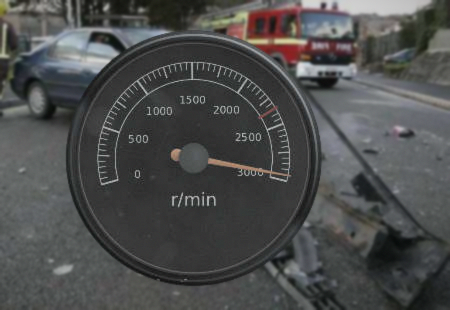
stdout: rpm 2950
